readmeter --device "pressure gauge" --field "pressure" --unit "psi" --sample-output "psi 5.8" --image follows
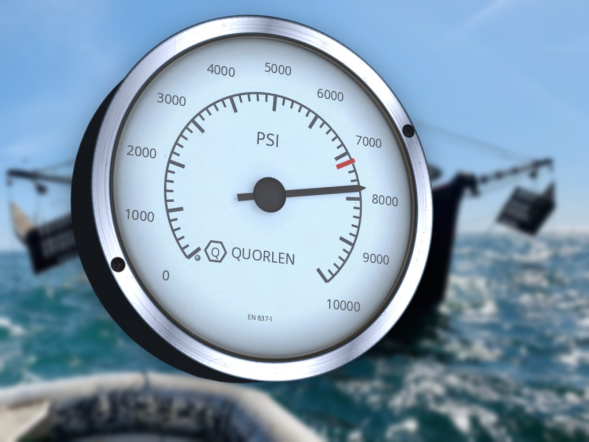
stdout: psi 7800
